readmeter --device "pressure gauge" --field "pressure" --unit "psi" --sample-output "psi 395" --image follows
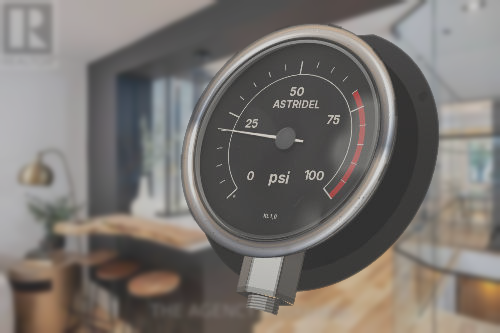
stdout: psi 20
